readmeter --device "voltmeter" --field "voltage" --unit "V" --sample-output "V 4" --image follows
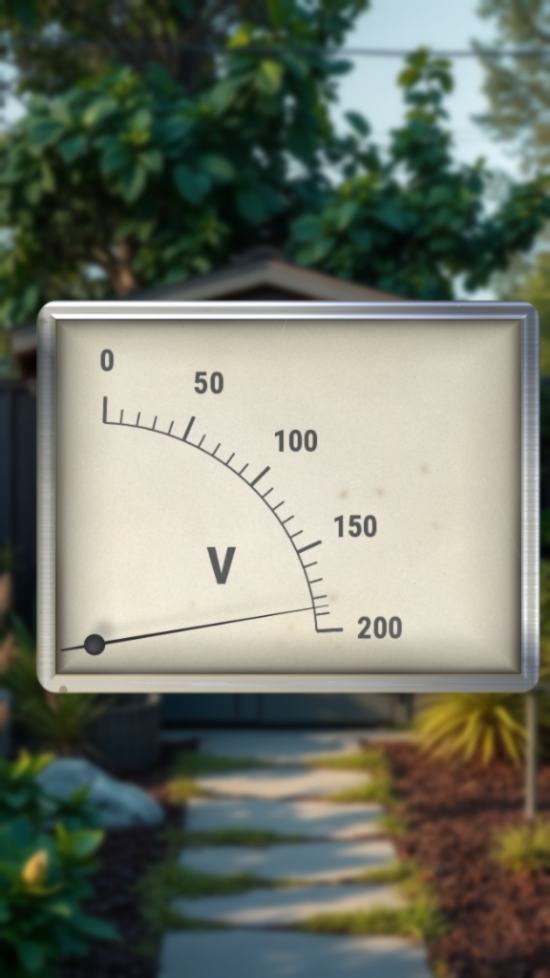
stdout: V 185
